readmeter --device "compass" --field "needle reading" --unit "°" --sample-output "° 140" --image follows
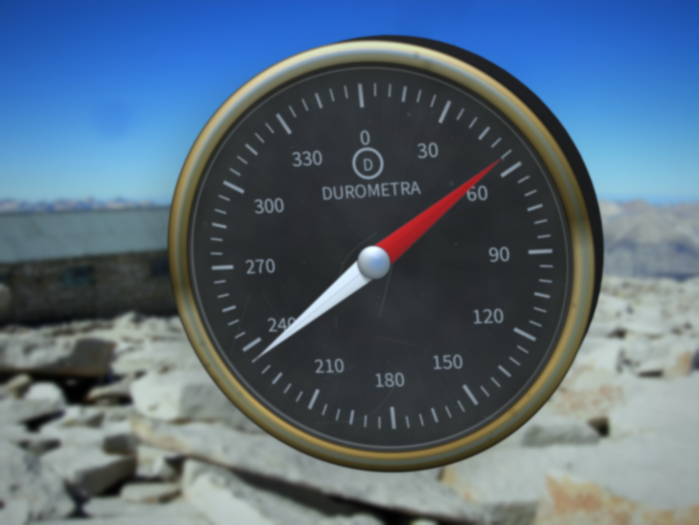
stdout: ° 55
